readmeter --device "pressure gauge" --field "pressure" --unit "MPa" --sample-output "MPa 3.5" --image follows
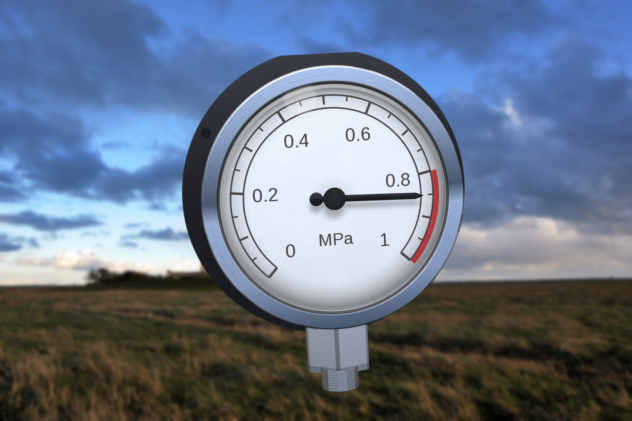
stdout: MPa 0.85
